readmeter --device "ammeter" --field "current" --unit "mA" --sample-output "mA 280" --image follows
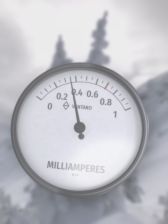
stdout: mA 0.35
